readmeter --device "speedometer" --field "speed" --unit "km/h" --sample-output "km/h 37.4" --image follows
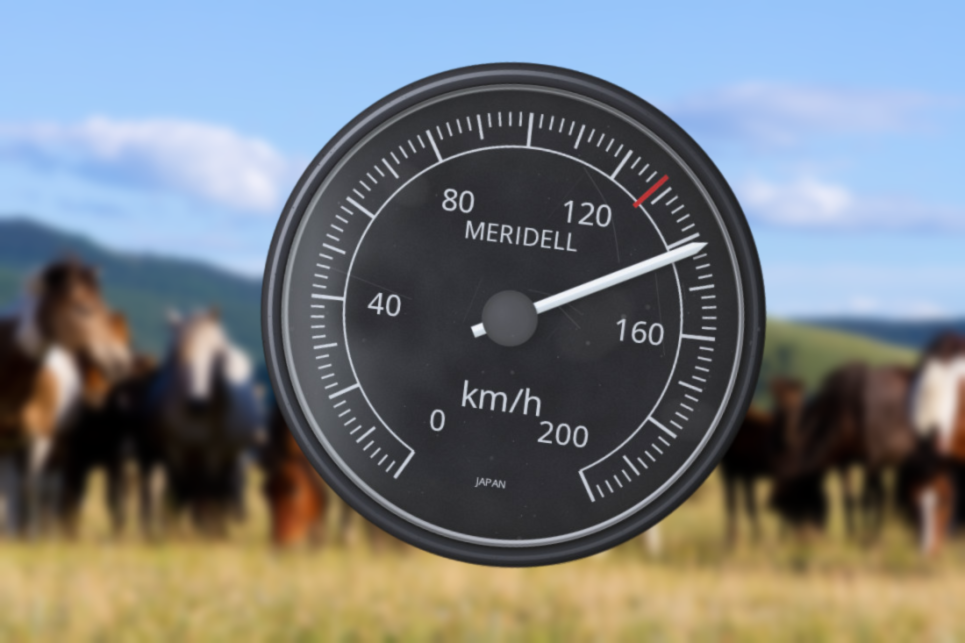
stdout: km/h 142
